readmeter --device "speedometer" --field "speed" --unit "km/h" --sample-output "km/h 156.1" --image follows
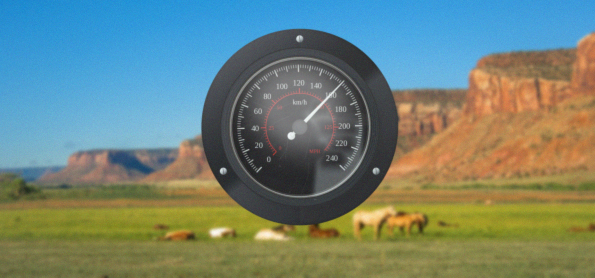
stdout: km/h 160
